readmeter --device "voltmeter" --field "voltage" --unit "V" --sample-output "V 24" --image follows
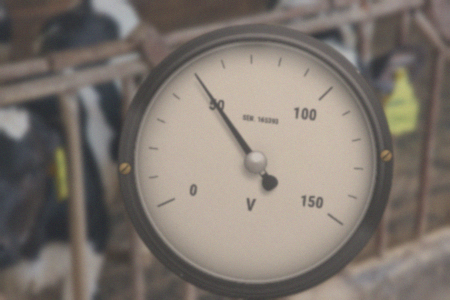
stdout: V 50
